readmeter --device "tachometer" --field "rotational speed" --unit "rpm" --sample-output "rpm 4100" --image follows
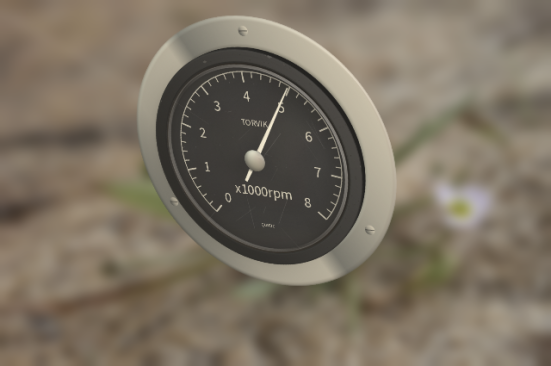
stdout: rpm 5000
